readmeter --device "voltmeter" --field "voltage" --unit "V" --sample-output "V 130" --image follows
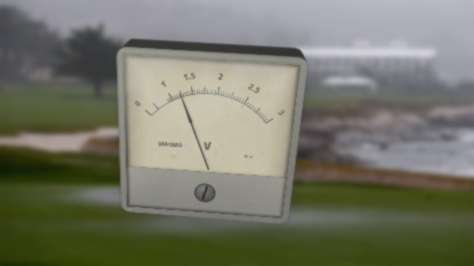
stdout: V 1.25
